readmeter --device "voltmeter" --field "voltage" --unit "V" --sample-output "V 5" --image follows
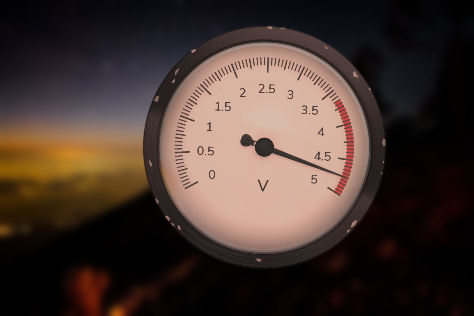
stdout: V 4.75
